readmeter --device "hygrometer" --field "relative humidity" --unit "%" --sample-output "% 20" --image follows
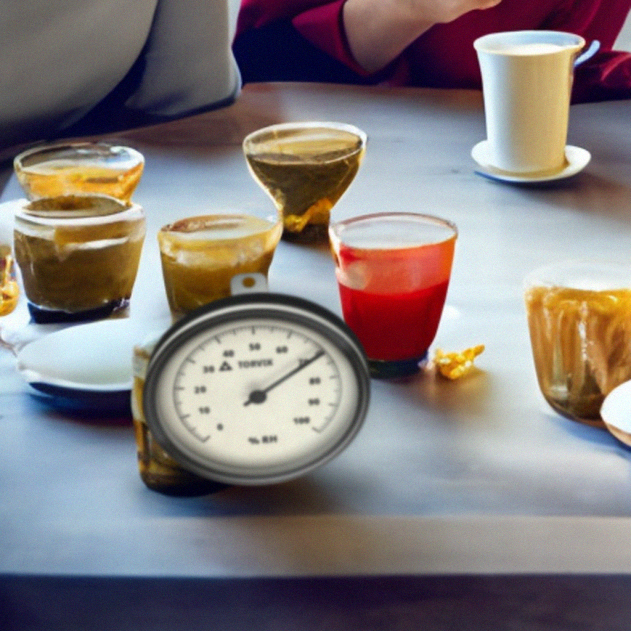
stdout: % 70
